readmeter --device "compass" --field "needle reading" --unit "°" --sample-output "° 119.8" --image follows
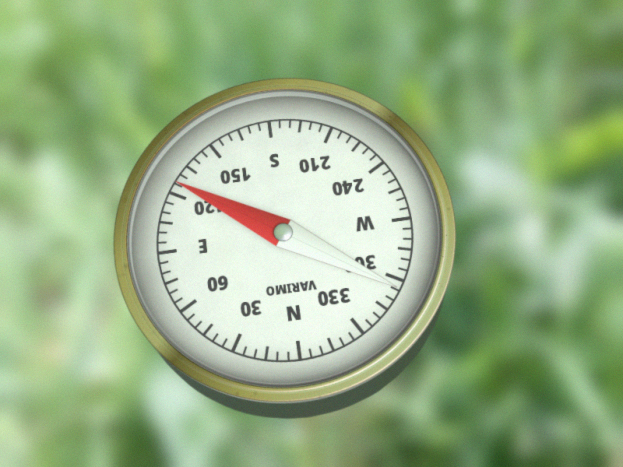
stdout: ° 125
